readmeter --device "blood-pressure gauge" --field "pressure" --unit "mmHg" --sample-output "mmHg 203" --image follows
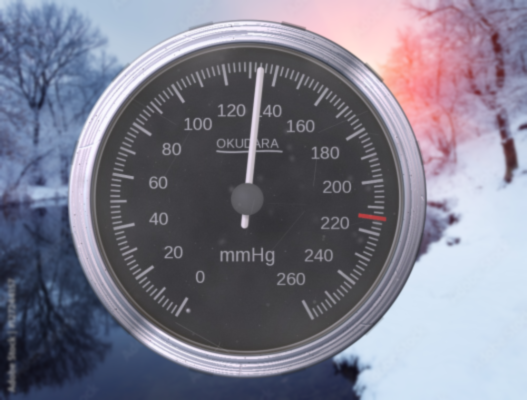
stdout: mmHg 134
